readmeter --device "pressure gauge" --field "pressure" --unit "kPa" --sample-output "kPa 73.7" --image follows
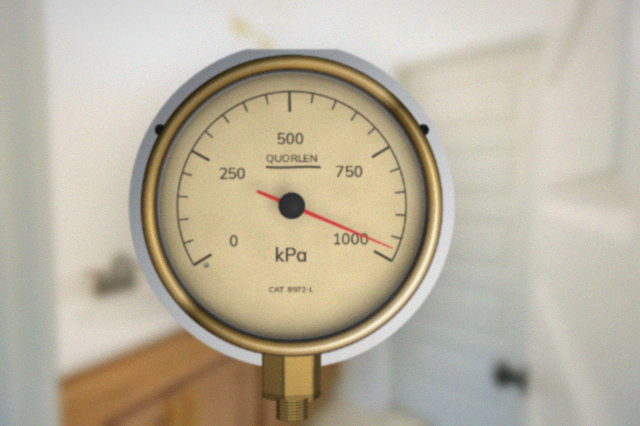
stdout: kPa 975
